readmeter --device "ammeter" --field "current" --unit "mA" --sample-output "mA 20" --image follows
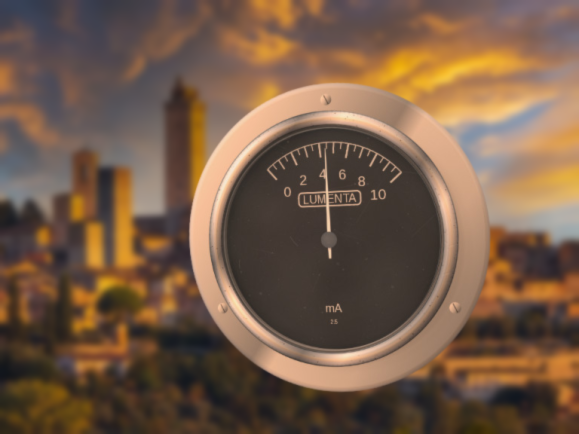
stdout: mA 4.5
